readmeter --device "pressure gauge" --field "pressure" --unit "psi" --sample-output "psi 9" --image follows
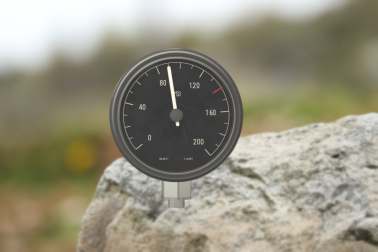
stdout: psi 90
